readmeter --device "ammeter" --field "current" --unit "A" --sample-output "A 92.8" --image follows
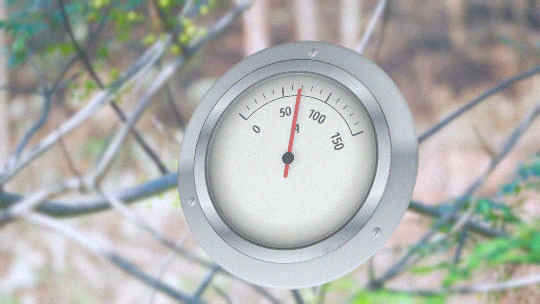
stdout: A 70
